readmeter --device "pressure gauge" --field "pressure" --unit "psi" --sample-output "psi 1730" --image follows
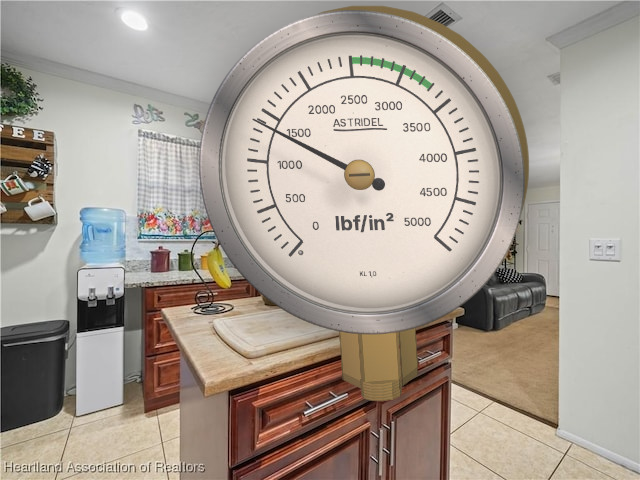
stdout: psi 1400
